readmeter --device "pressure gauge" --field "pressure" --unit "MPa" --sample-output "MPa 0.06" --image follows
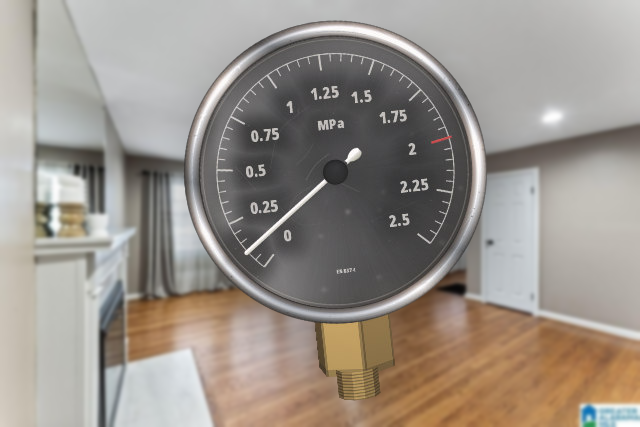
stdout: MPa 0.1
